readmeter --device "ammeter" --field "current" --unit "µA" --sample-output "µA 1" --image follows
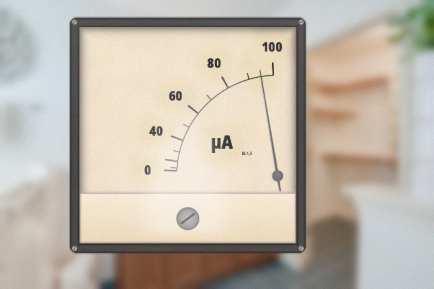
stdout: µA 95
